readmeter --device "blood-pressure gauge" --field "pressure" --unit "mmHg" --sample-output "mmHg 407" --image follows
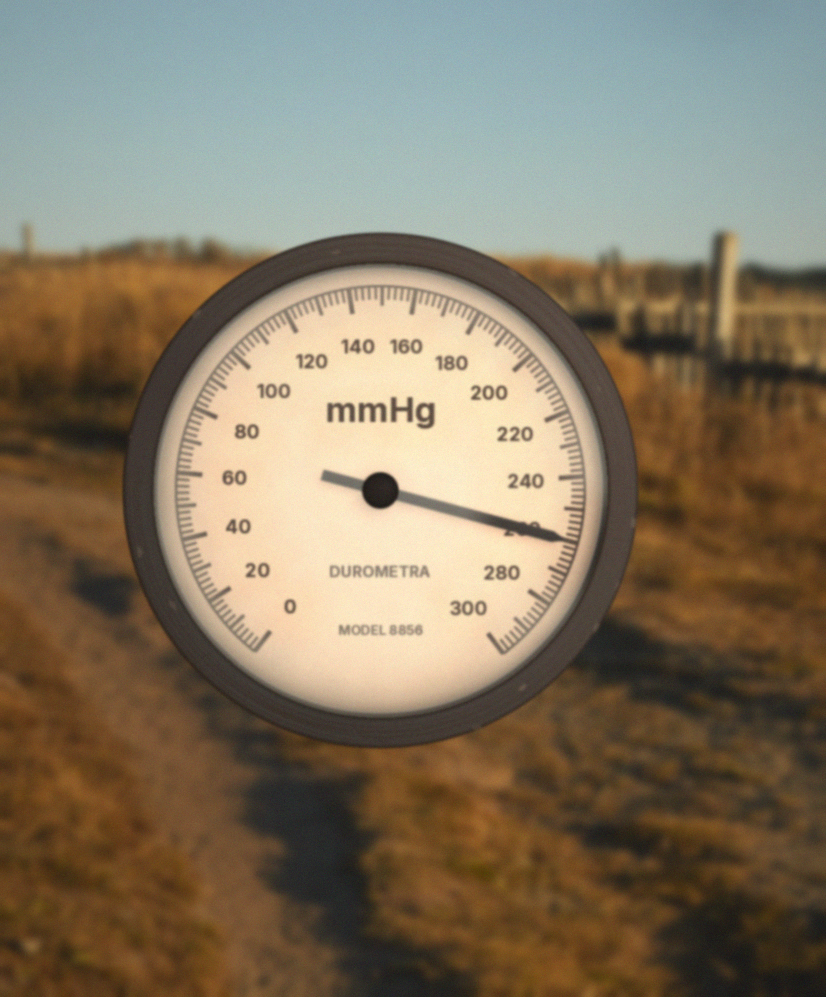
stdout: mmHg 260
